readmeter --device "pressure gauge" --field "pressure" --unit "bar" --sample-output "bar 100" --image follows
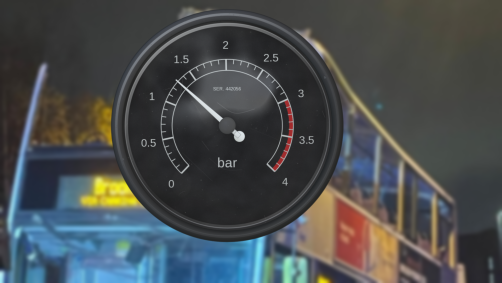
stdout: bar 1.3
